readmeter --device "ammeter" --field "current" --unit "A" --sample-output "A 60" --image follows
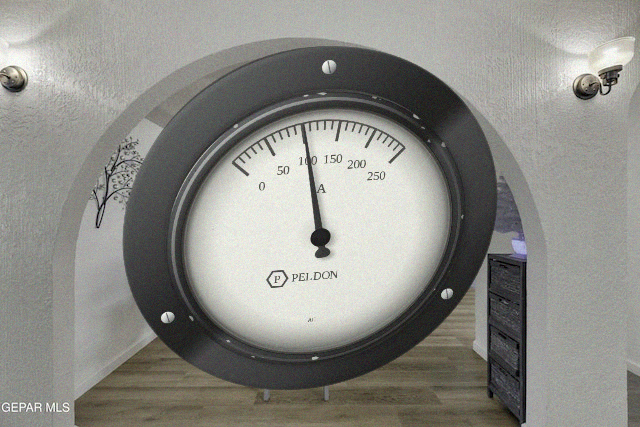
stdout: A 100
